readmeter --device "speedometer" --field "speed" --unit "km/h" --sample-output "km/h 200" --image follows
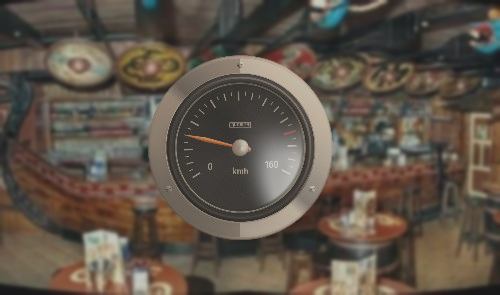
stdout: km/h 30
